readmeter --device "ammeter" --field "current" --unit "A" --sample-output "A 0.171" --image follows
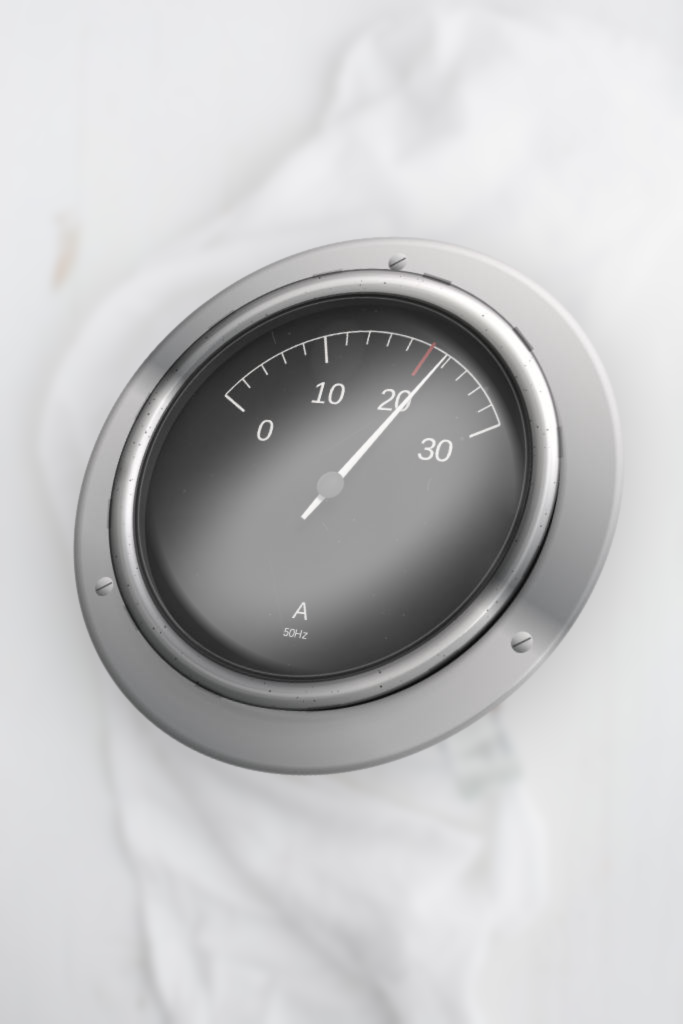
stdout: A 22
